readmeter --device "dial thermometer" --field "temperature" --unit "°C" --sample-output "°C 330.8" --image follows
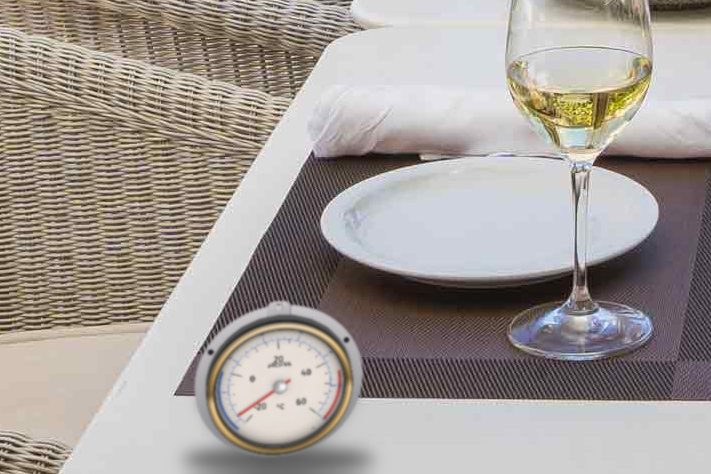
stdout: °C -16
